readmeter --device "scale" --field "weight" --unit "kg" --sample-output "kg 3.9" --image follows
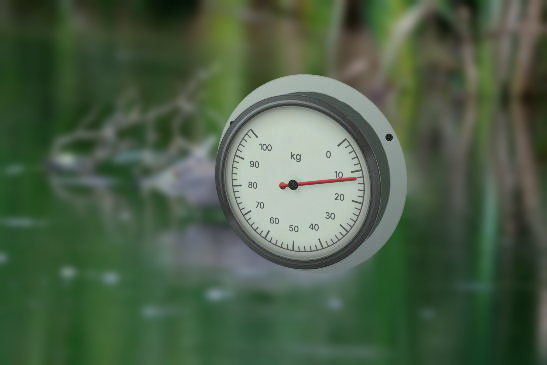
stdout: kg 12
